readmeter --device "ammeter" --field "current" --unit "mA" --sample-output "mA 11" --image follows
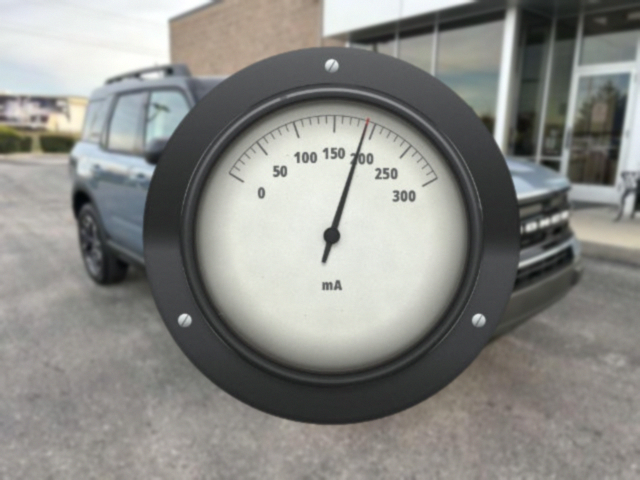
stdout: mA 190
